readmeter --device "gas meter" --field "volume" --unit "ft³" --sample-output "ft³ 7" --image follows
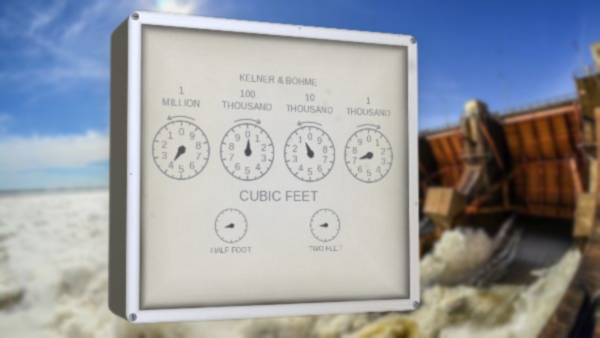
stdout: ft³ 400700
